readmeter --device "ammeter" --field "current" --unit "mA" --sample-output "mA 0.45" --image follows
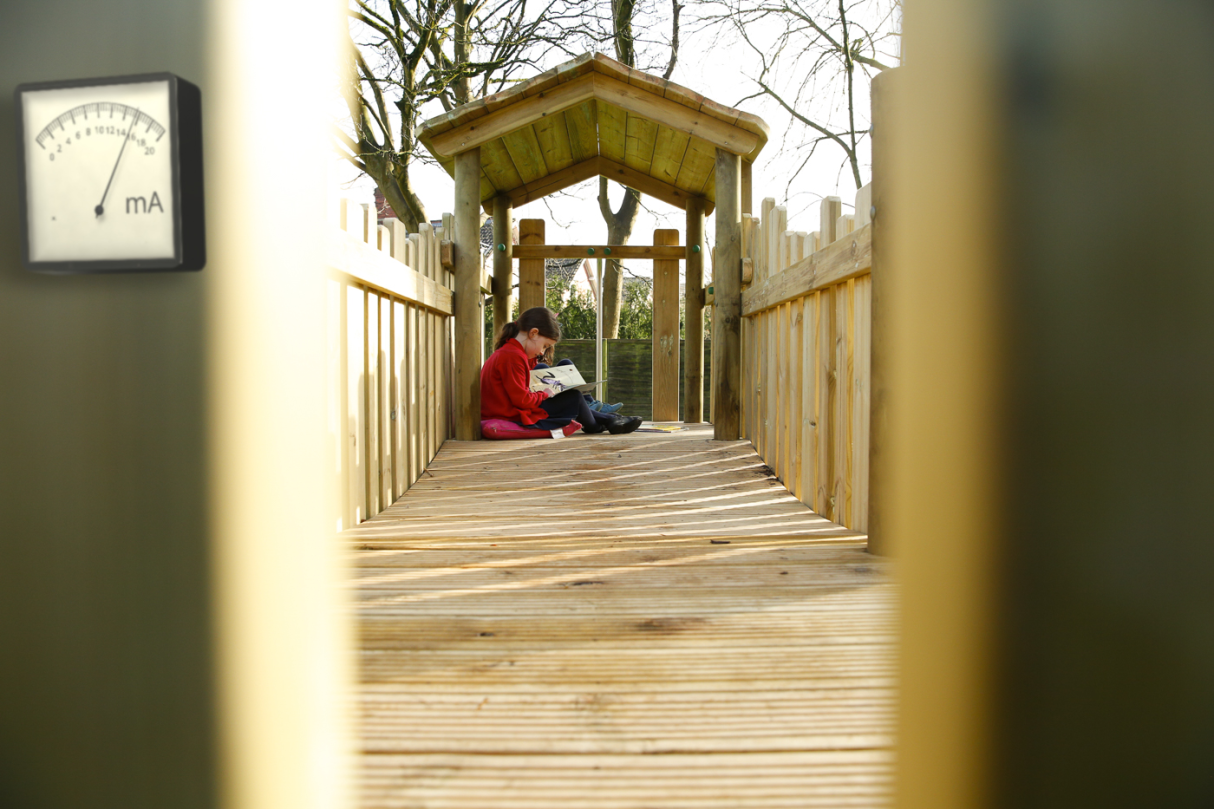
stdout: mA 16
